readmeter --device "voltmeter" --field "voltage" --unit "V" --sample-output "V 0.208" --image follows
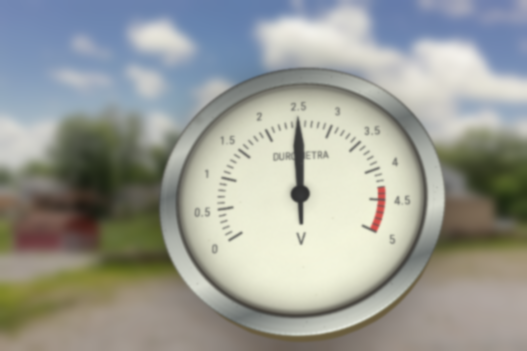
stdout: V 2.5
